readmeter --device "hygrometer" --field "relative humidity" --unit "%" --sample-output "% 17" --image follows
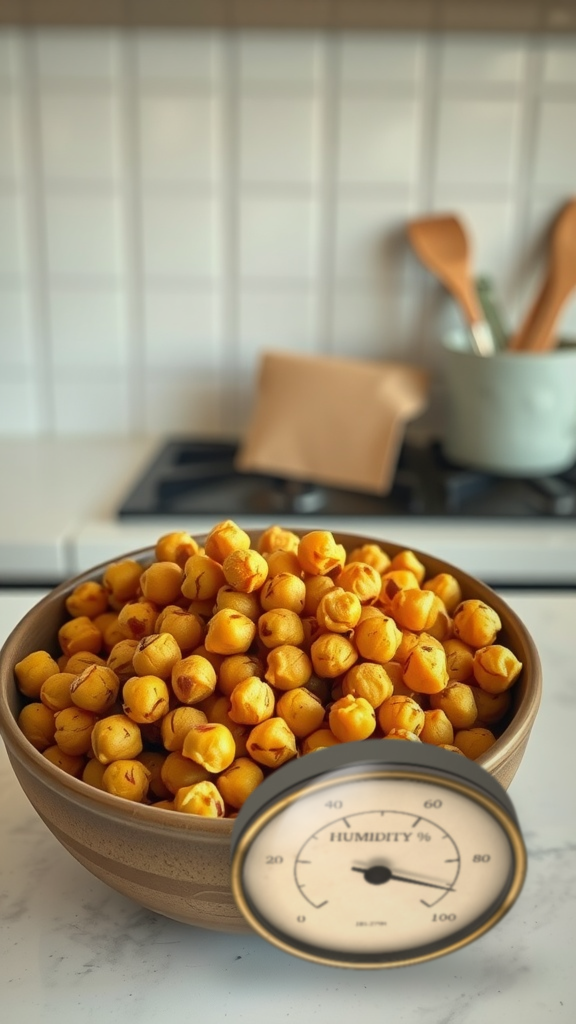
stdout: % 90
